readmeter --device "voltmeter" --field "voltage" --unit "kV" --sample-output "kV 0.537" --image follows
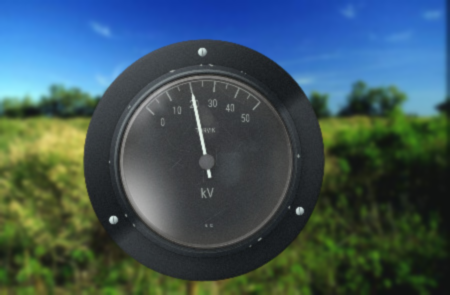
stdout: kV 20
